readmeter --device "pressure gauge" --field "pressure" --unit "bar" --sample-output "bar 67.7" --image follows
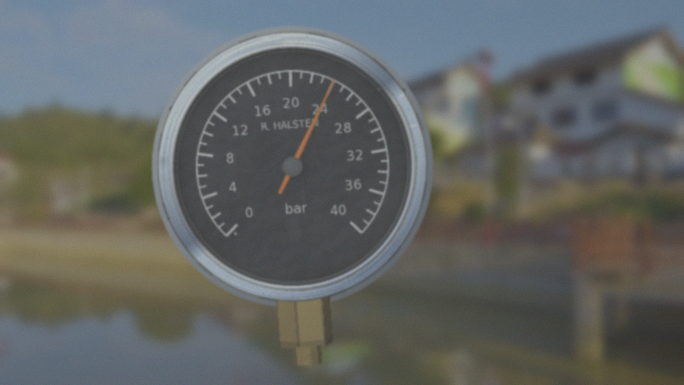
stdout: bar 24
